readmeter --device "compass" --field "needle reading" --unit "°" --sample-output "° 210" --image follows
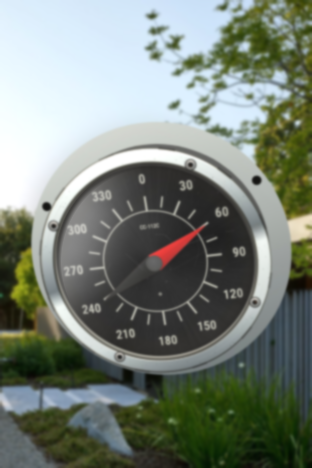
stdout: ° 60
